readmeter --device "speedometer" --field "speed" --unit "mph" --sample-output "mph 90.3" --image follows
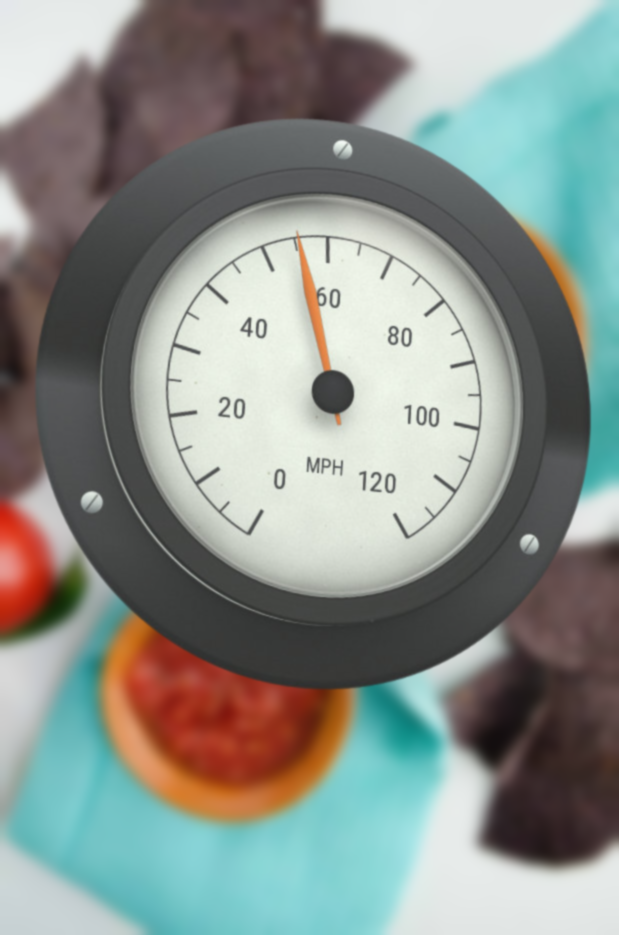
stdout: mph 55
